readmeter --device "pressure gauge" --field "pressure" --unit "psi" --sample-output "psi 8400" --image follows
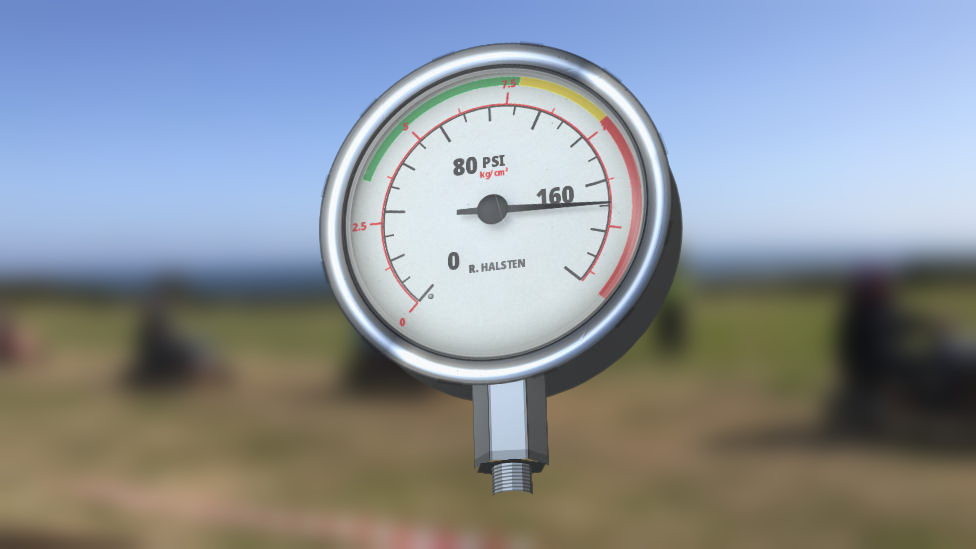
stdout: psi 170
